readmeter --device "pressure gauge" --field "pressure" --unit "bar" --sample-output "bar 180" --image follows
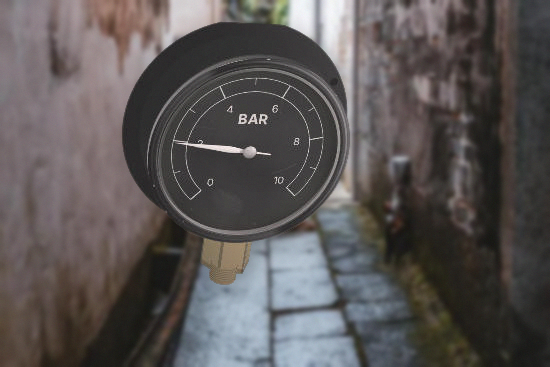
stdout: bar 2
